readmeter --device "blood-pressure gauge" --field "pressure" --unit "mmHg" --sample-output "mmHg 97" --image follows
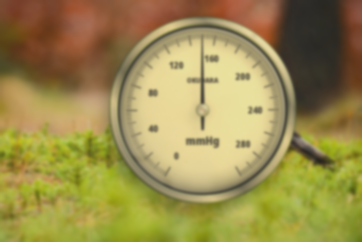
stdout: mmHg 150
